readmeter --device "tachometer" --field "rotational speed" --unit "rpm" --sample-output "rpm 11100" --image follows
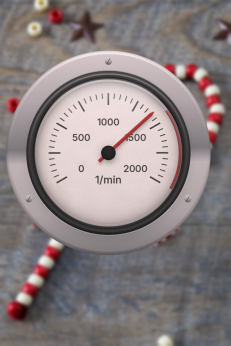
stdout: rpm 1400
